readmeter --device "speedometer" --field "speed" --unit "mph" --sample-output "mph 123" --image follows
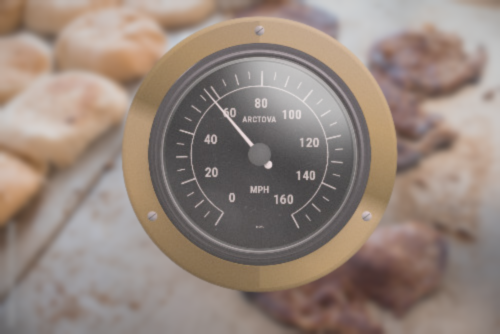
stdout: mph 57.5
